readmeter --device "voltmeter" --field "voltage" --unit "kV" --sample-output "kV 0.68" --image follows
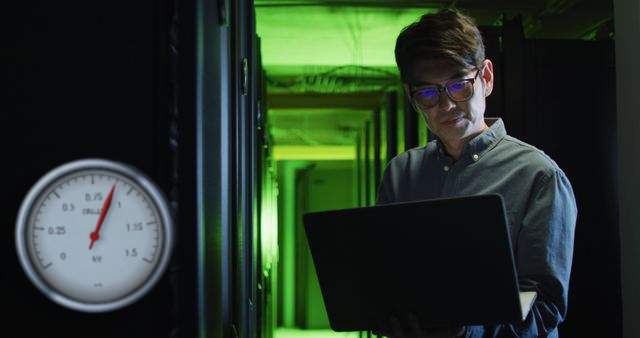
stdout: kV 0.9
